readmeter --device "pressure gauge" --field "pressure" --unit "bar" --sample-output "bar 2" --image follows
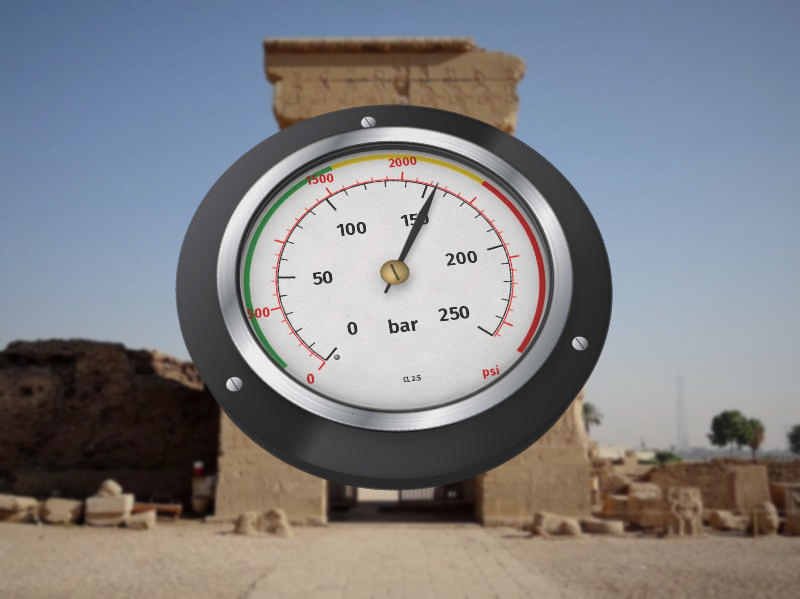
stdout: bar 155
